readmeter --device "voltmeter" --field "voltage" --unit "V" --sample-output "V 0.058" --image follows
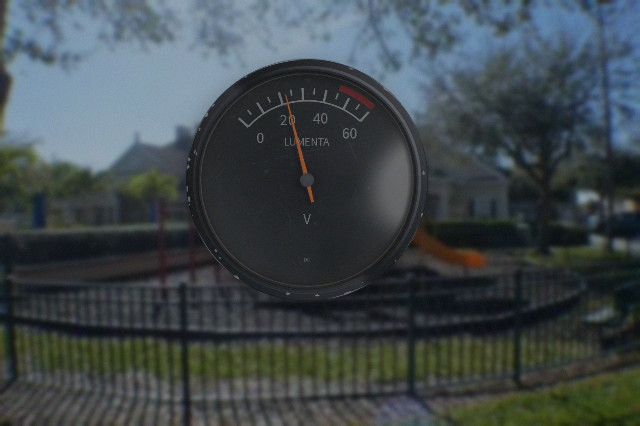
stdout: V 22.5
